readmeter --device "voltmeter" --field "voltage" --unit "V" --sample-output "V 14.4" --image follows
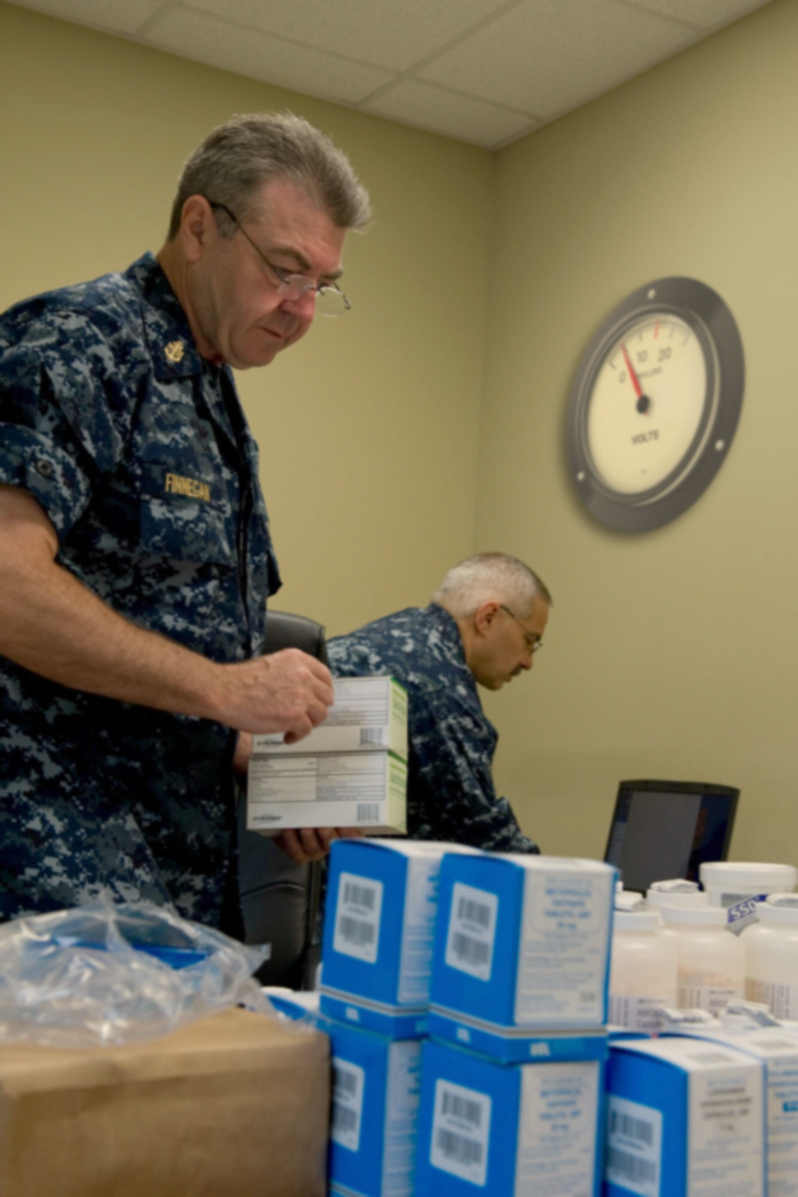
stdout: V 5
